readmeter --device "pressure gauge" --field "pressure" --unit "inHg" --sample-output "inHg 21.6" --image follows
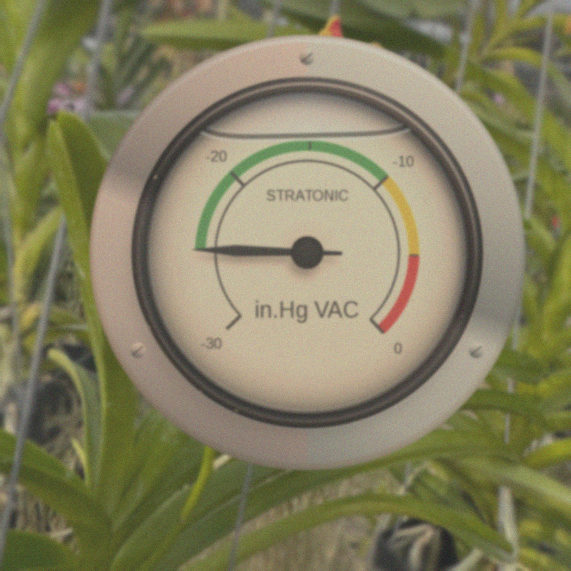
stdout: inHg -25
